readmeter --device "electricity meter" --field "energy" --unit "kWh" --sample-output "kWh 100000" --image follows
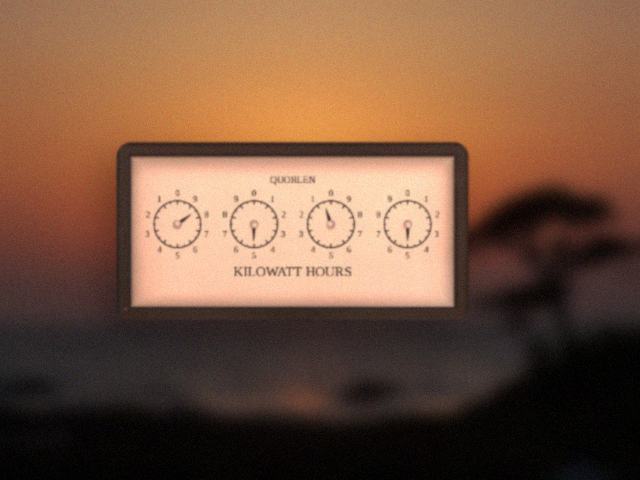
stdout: kWh 8505
